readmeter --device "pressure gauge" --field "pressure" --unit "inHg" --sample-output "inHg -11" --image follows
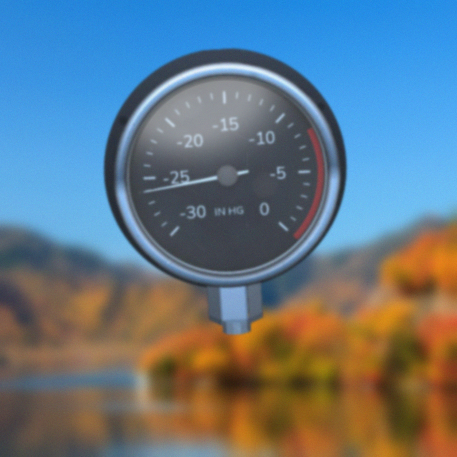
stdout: inHg -26
